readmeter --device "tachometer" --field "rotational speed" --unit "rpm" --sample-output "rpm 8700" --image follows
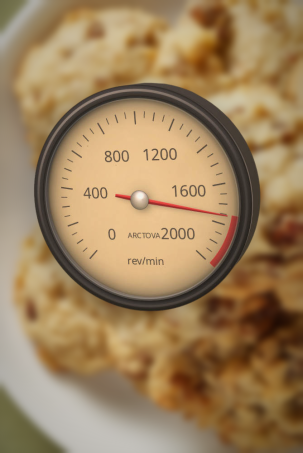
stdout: rpm 1750
